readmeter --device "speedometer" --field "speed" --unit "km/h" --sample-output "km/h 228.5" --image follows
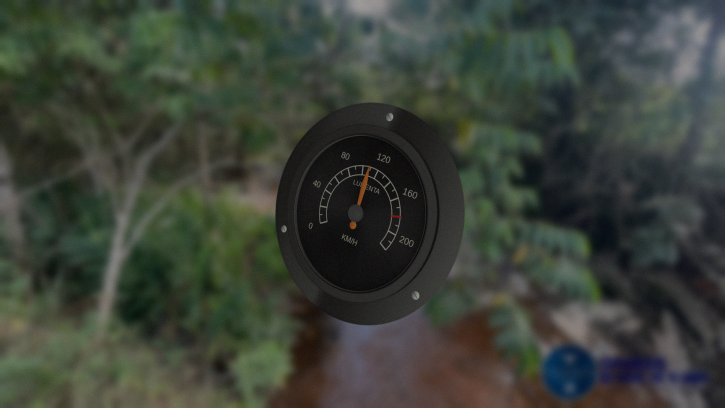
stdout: km/h 110
